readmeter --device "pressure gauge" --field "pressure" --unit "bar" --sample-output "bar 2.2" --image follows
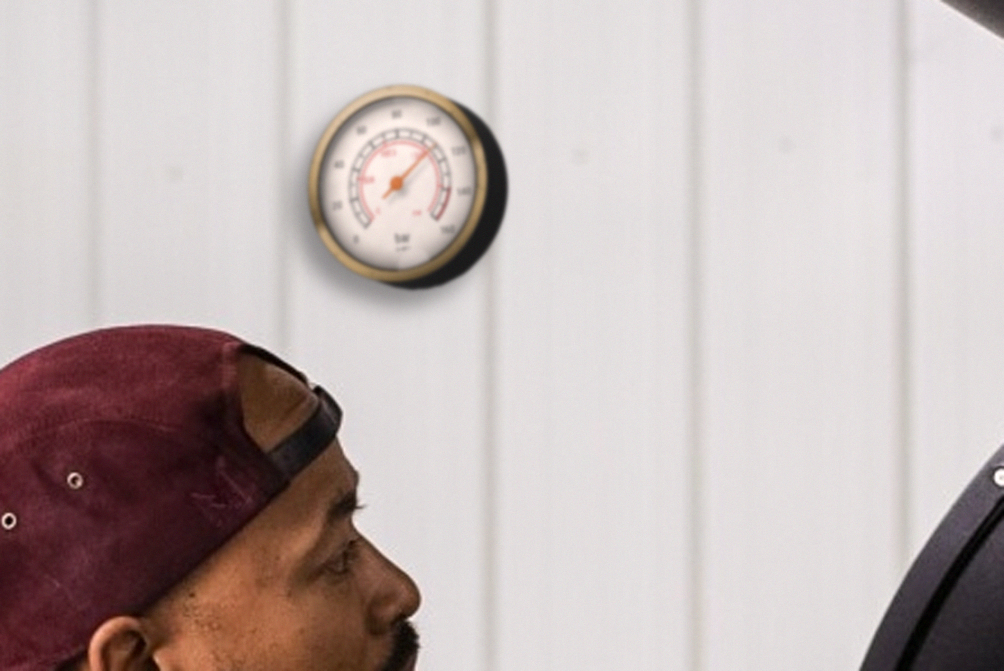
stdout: bar 110
